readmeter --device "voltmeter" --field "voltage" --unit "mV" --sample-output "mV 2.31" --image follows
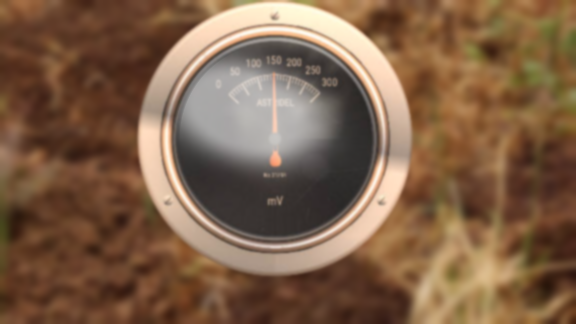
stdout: mV 150
